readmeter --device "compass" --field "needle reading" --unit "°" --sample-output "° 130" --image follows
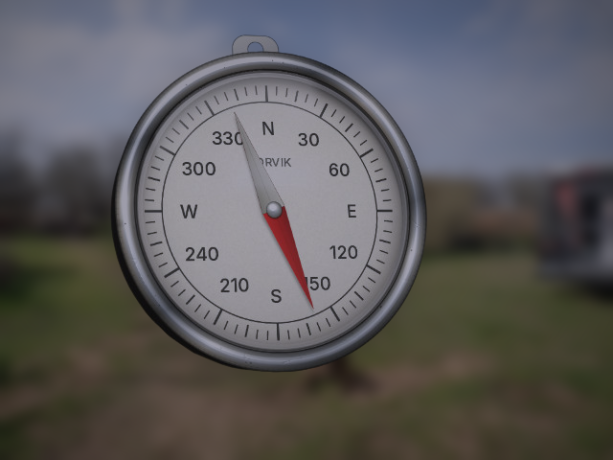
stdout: ° 160
